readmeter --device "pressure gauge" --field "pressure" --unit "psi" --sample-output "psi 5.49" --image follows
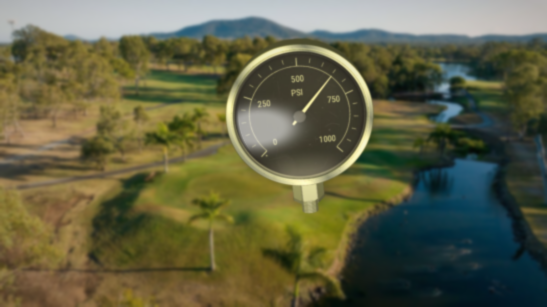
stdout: psi 650
